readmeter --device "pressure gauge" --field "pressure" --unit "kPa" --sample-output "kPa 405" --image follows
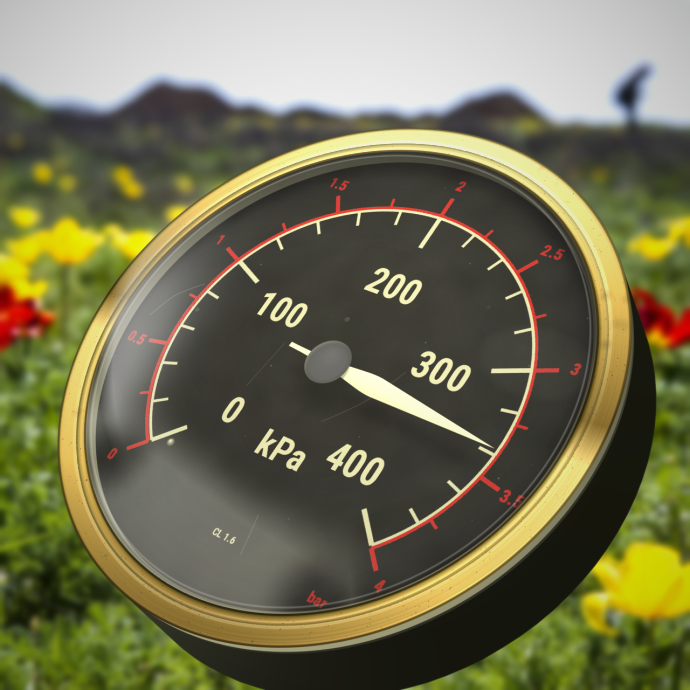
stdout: kPa 340
